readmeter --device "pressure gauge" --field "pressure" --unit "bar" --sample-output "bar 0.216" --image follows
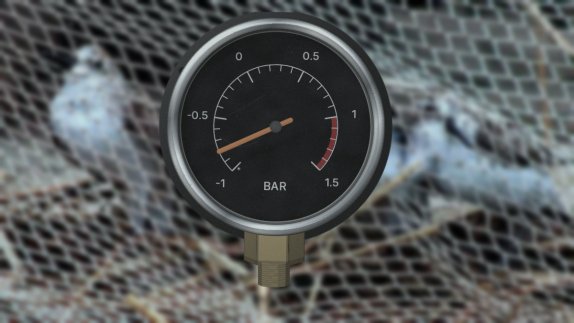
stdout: bar -0.8
